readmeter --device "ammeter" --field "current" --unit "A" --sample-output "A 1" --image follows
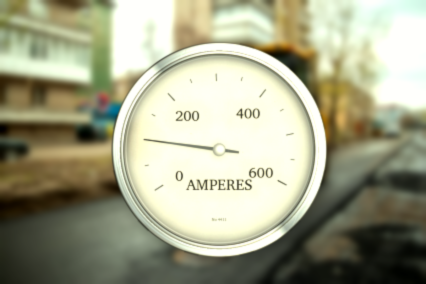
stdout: A 100
